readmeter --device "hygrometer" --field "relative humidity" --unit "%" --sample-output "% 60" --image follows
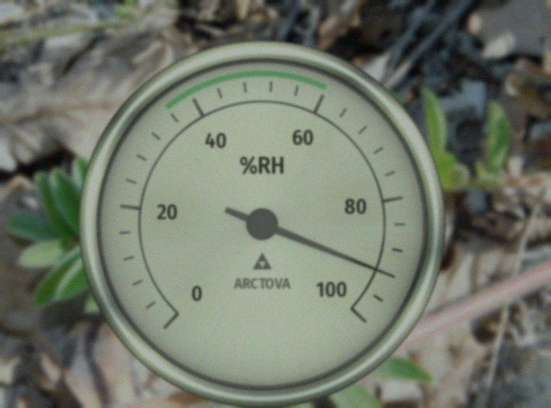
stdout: % 92
